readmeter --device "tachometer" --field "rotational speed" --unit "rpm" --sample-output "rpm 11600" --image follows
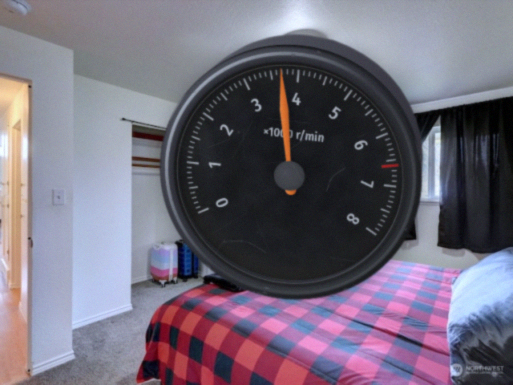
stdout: rpm 3700
